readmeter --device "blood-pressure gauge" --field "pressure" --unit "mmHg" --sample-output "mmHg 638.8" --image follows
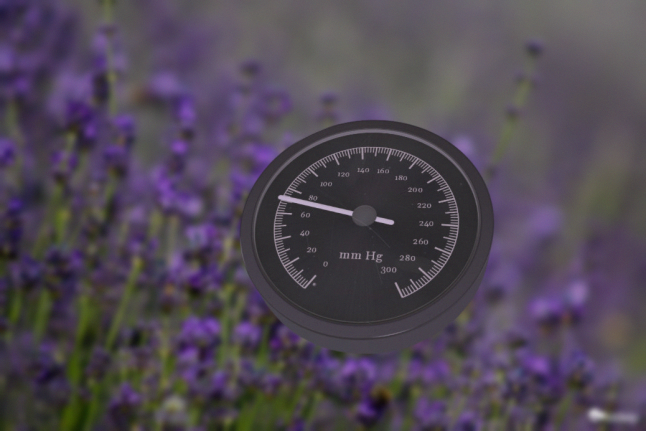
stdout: mmHg 70
